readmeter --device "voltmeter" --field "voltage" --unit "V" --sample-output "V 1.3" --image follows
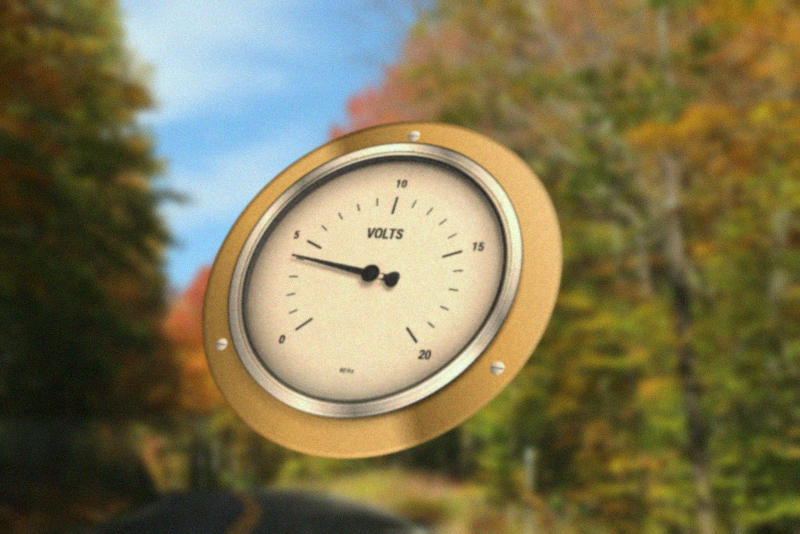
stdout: V 4
